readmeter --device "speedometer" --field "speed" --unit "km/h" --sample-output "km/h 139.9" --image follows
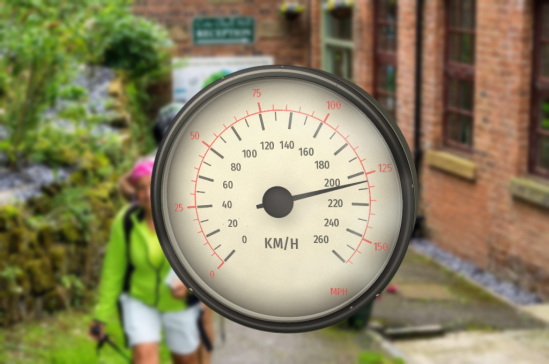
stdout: km/h 205
